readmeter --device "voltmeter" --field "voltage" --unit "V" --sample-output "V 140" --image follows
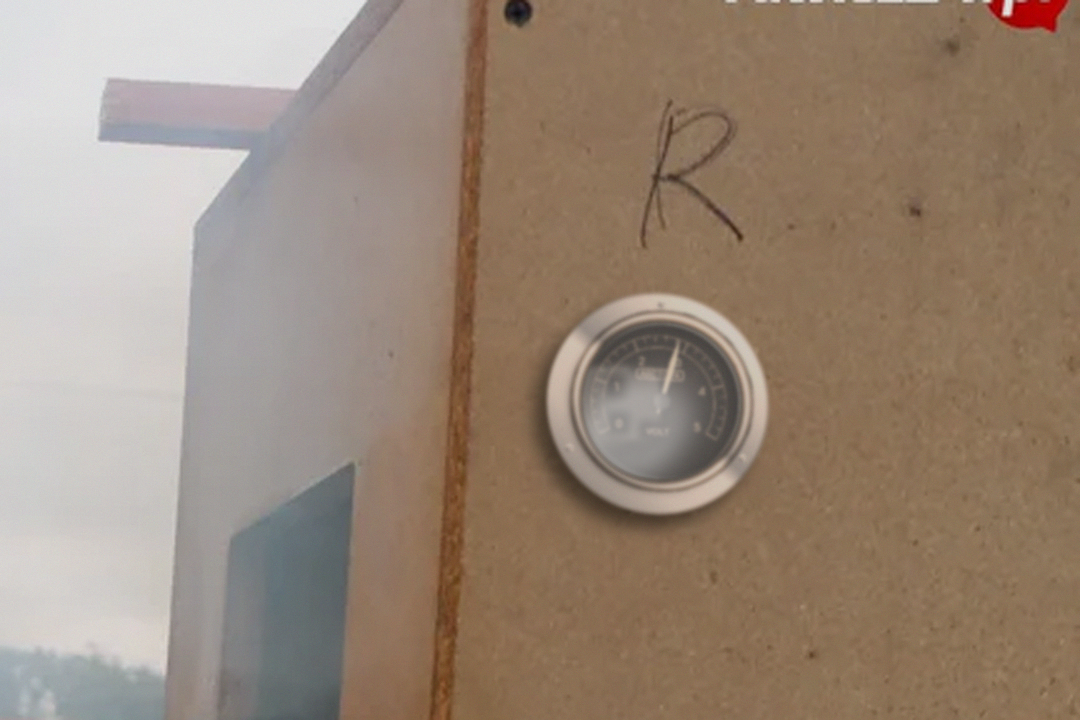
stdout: V 2.8
